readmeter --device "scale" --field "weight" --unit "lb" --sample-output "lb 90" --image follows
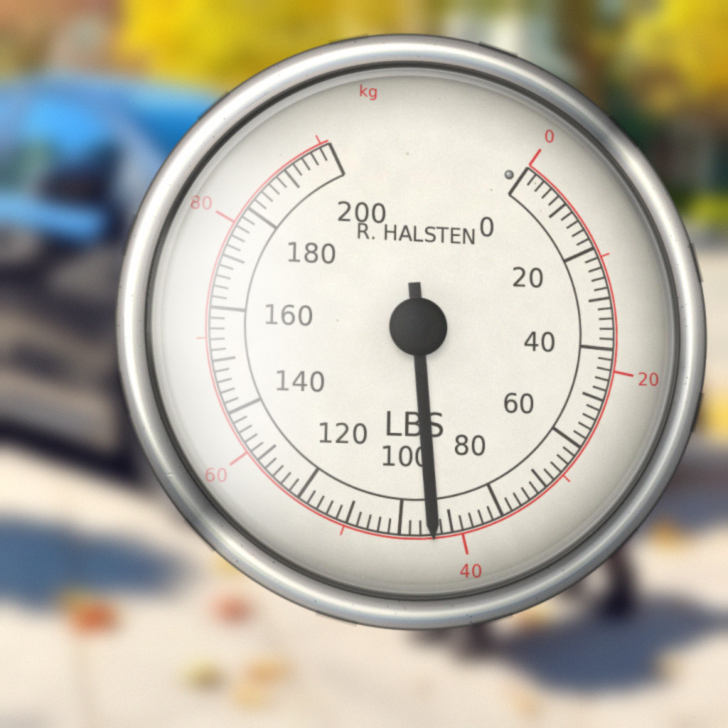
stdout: lb 94
